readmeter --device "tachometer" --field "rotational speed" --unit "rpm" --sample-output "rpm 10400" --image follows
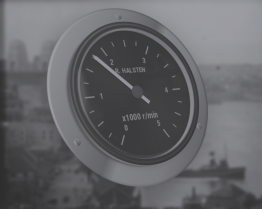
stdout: rpm 1750
